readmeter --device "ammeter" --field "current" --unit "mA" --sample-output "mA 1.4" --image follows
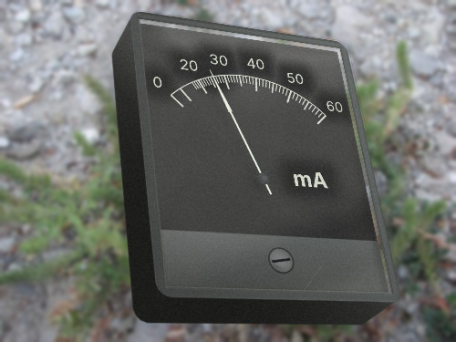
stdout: mA 25
